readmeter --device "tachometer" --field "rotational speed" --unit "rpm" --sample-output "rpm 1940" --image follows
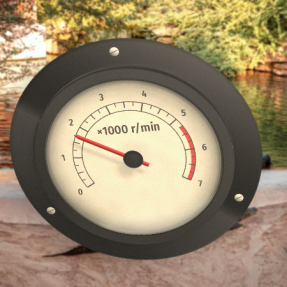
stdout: rpm 1750
